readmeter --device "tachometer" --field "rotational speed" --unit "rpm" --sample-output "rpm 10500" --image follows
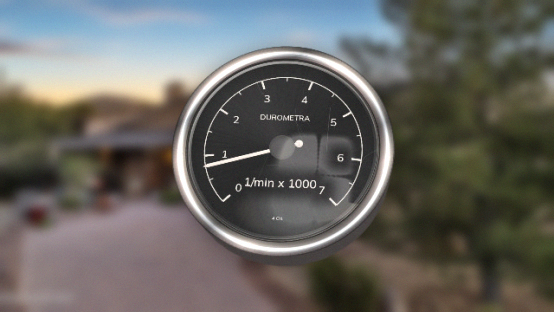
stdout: rpm 750
